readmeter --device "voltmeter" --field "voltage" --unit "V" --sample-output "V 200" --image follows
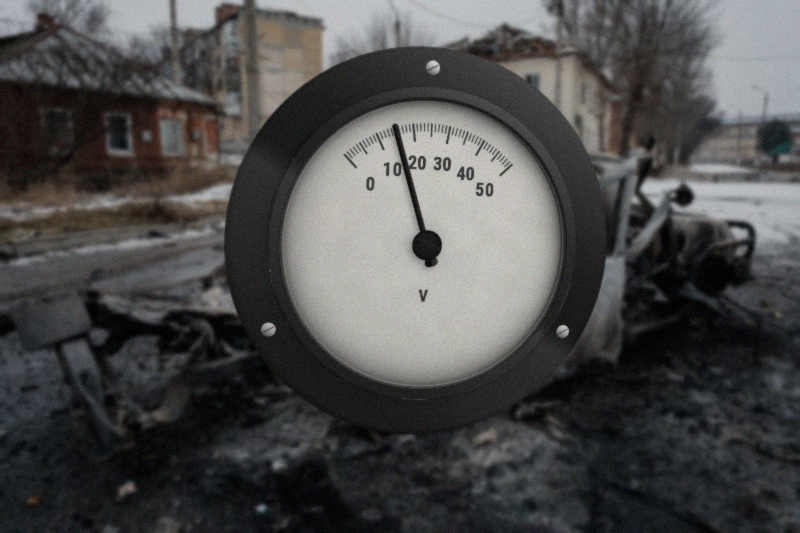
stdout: V 15
